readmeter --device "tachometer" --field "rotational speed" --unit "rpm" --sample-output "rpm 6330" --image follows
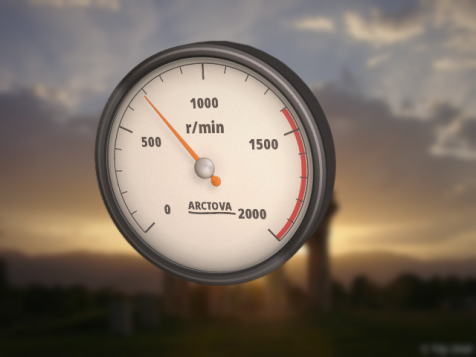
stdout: rpm 700
